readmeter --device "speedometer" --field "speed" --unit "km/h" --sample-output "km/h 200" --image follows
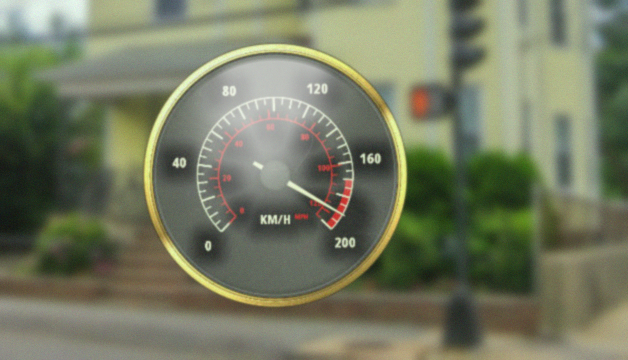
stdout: km/h 190
